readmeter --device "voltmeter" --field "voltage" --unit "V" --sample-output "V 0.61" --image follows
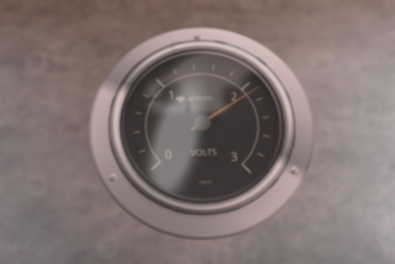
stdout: V 2.1
